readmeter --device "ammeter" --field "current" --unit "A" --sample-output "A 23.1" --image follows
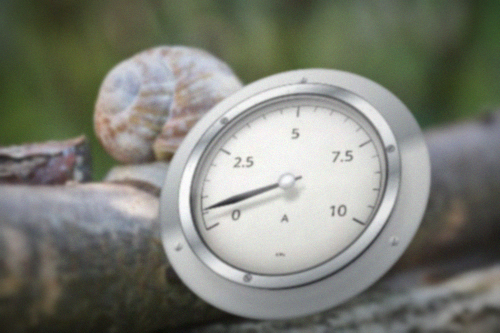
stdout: A 0.5
